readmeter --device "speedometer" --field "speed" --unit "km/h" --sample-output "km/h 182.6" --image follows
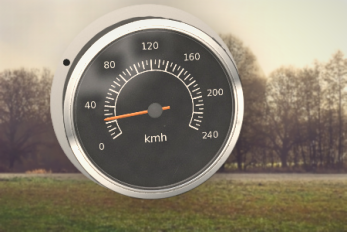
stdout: km/h 25
